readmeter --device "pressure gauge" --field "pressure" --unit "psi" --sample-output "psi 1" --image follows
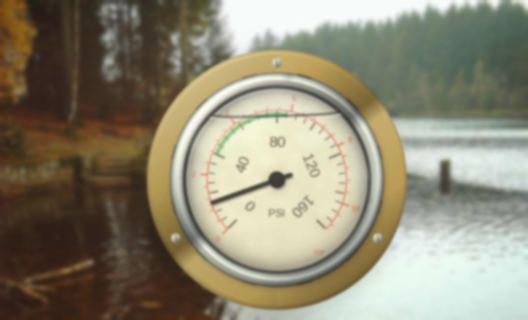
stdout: psi 15
